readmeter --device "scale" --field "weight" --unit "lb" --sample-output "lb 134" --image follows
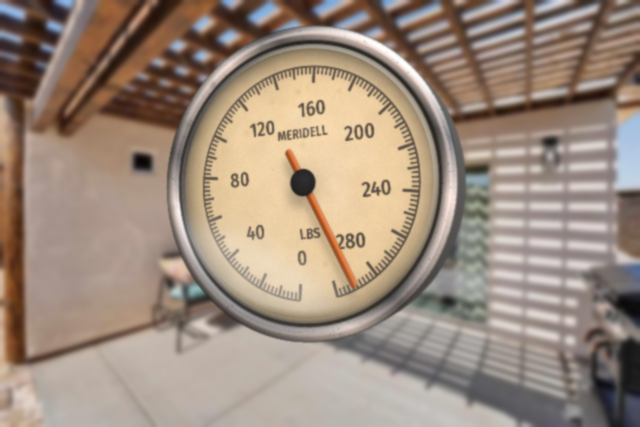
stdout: lb 290
